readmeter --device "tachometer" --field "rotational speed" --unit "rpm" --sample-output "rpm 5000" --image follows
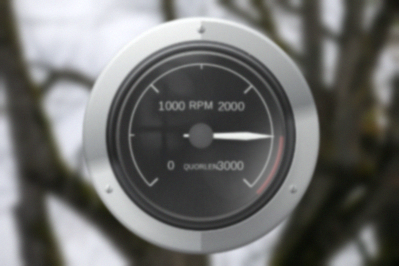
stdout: rpm 2500
